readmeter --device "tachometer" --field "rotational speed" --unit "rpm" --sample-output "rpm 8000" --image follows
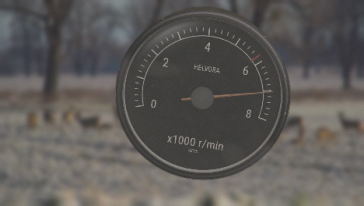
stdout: rpm 7000
